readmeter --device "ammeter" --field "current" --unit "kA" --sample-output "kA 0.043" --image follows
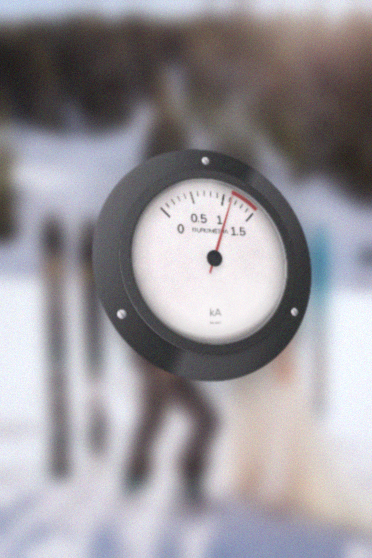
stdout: kA 1.1
